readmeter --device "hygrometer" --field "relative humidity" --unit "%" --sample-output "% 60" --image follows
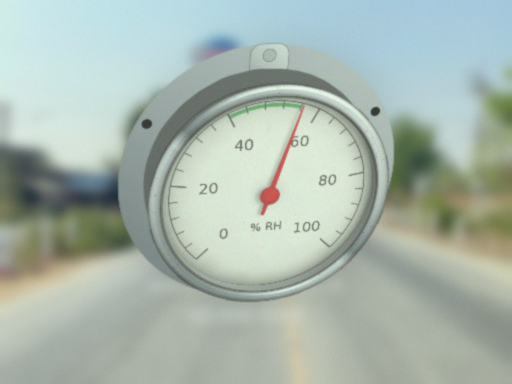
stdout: % 56
